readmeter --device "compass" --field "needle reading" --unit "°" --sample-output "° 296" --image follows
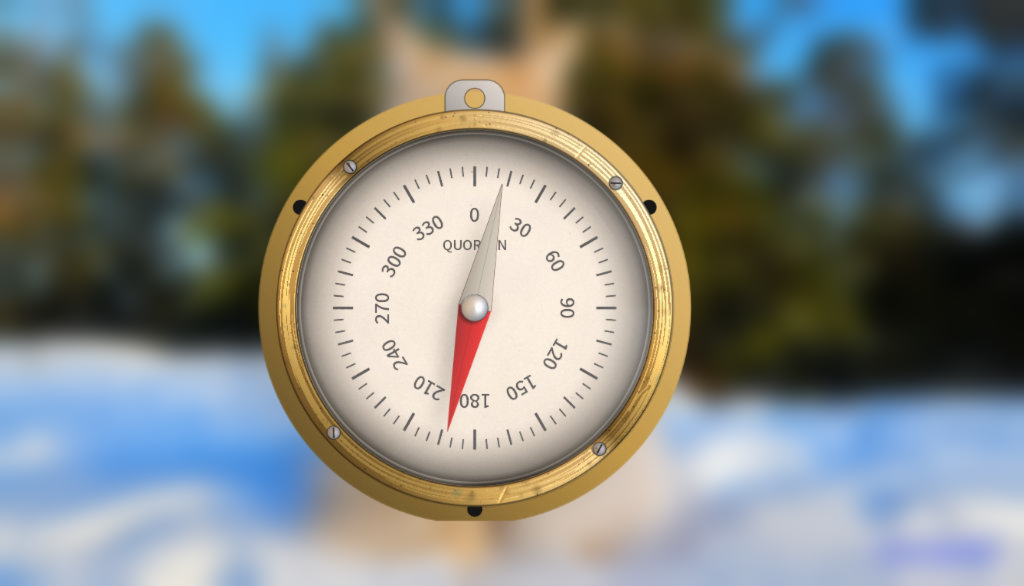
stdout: ° 192.5
